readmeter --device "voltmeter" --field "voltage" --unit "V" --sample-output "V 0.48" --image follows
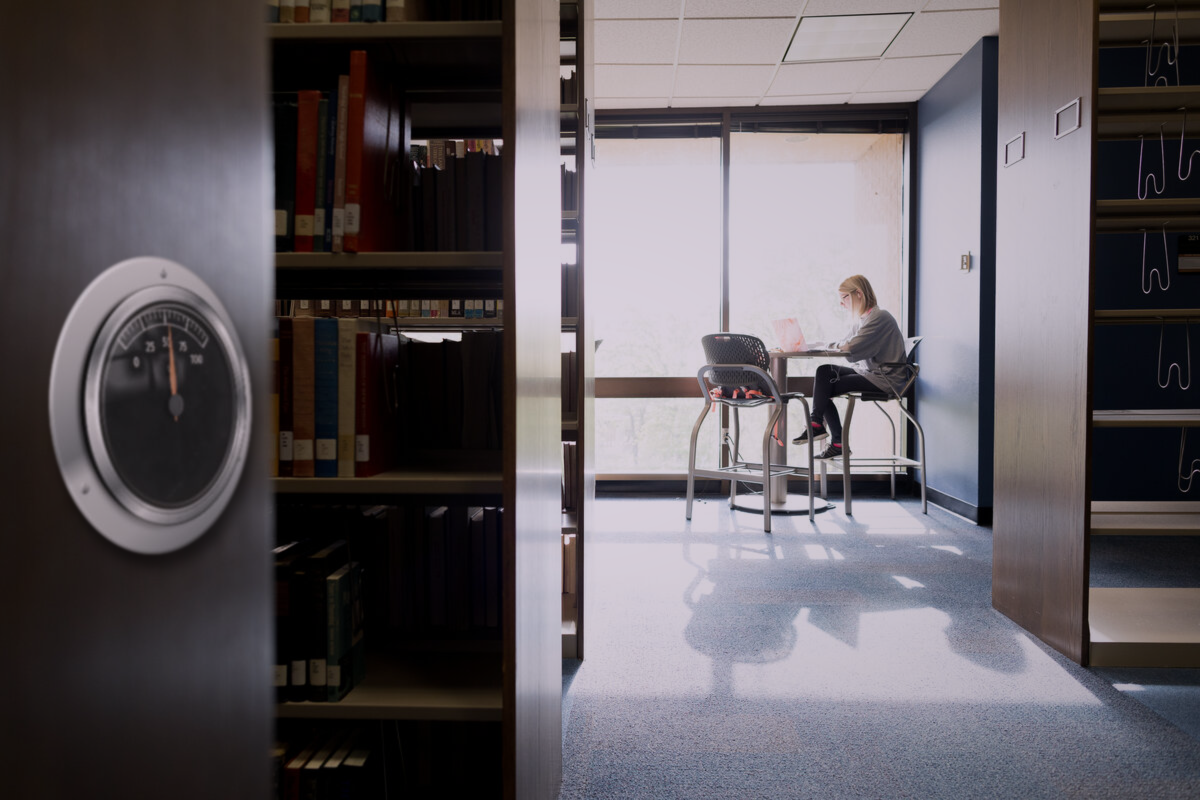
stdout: V 50
